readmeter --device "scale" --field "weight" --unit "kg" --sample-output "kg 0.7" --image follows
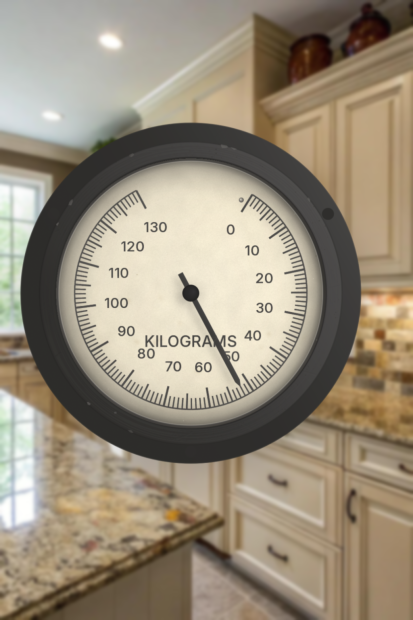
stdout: kg 52
